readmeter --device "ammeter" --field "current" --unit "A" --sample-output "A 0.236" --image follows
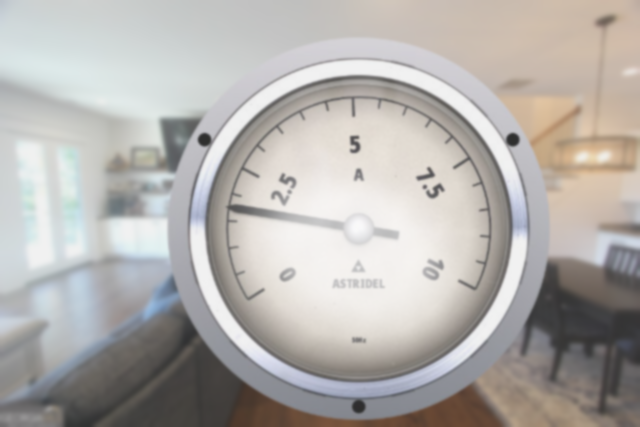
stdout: A 1.75
